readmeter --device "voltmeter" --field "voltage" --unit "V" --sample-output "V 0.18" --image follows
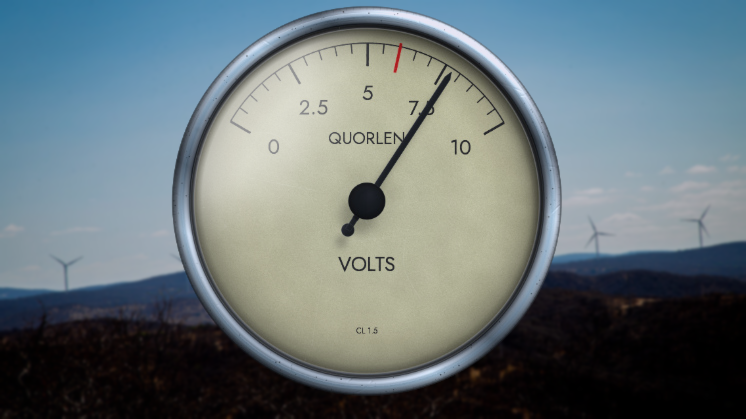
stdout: V 7.75
